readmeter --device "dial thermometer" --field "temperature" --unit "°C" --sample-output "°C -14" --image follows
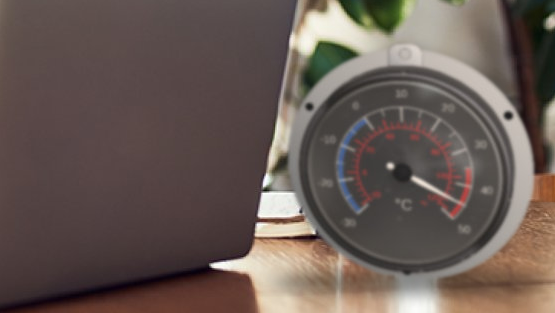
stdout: °C 45
